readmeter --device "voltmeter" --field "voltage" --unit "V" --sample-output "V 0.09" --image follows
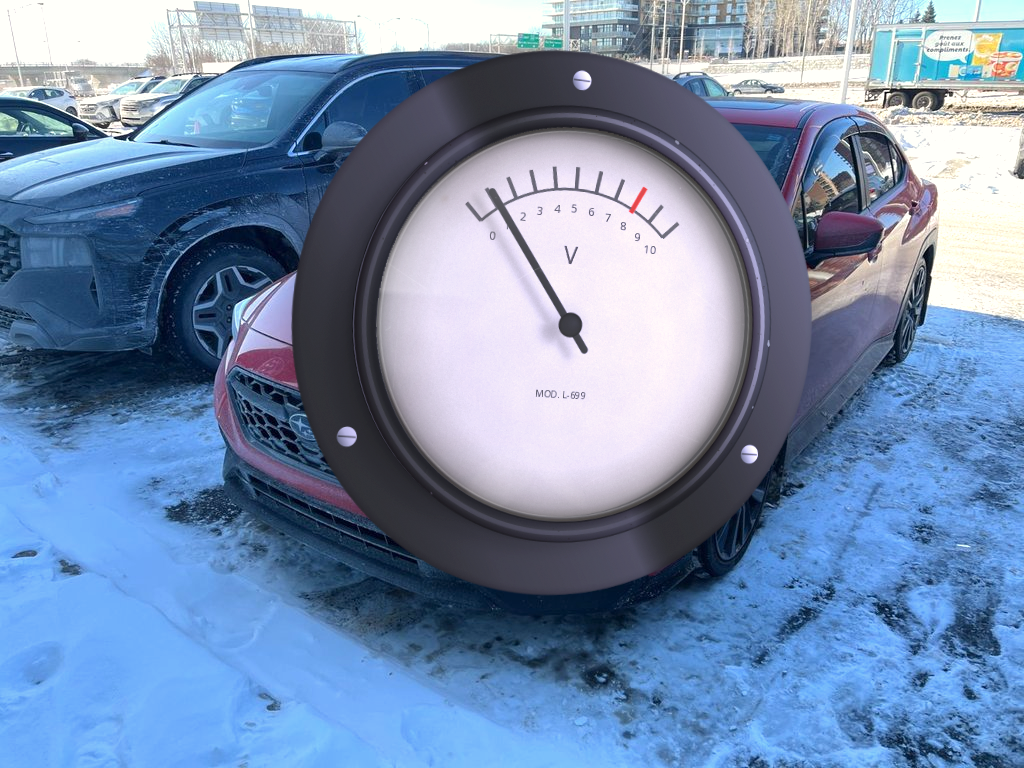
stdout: V 1
